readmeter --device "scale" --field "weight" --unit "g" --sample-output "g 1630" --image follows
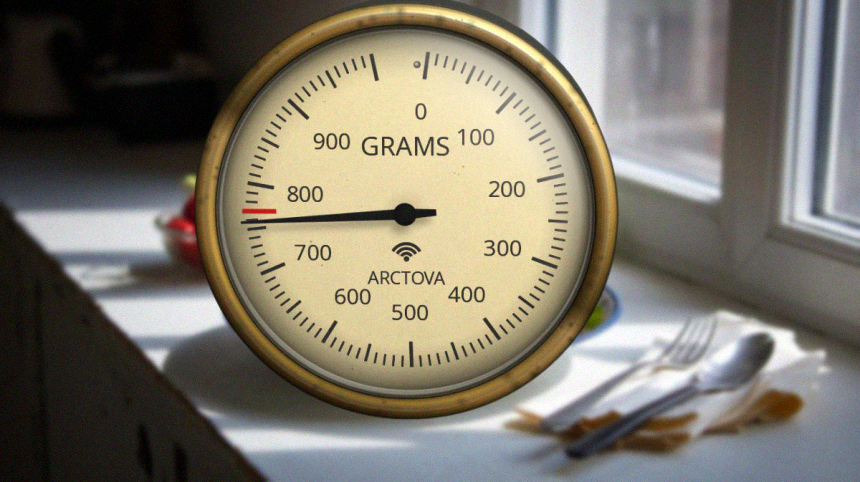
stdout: g 760
